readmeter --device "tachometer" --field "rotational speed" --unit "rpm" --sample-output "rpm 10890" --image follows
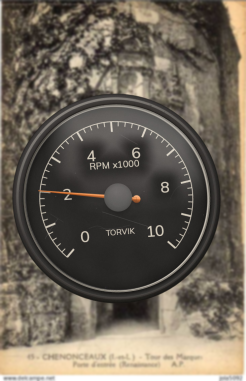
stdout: rpm 2000
